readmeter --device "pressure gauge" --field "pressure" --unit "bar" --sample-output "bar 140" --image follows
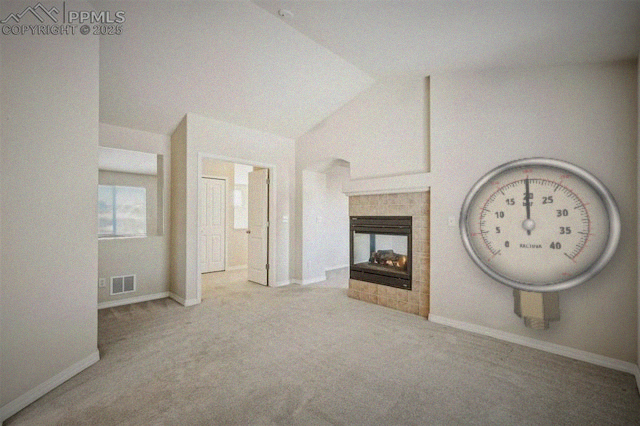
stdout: bar 20
